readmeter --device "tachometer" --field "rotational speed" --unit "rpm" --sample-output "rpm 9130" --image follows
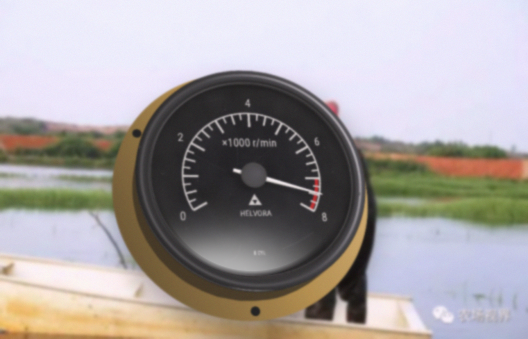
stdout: rpm 7500
